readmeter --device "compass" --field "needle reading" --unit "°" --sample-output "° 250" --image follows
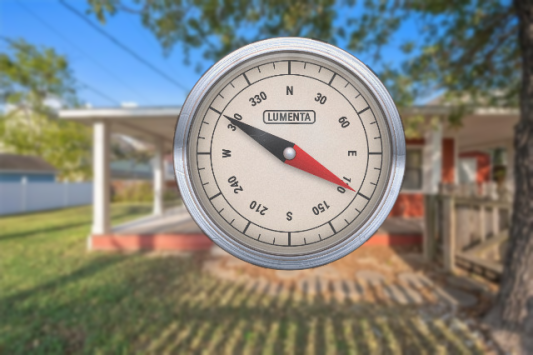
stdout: ° 120
